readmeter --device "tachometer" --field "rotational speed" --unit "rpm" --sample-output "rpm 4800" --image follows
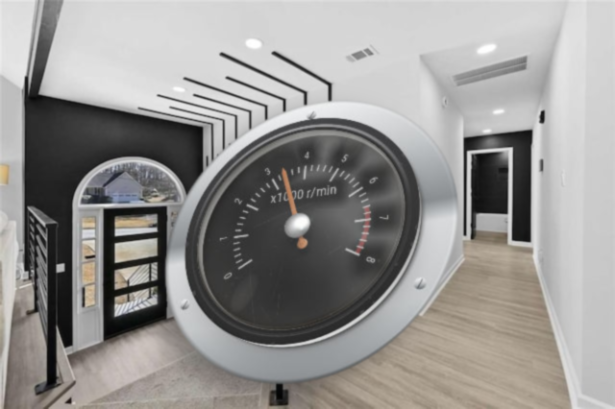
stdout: rpm 3400
